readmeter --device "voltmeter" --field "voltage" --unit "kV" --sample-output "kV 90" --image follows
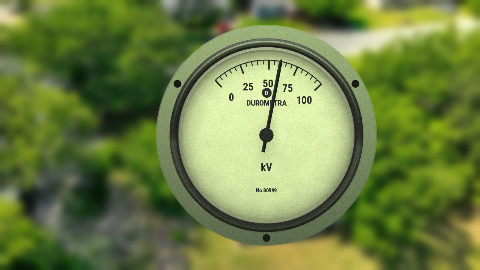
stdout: kV 60
